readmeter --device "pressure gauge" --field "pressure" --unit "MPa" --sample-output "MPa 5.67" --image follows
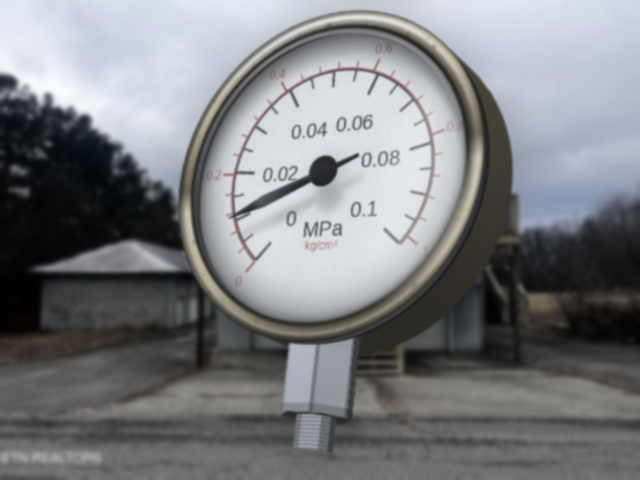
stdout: MPa 0.01
